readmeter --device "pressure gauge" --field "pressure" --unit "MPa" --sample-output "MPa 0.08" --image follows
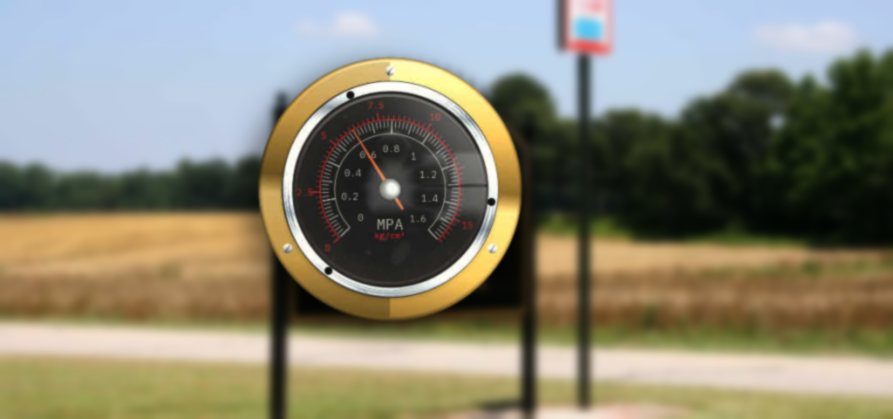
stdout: MPa 0.6
